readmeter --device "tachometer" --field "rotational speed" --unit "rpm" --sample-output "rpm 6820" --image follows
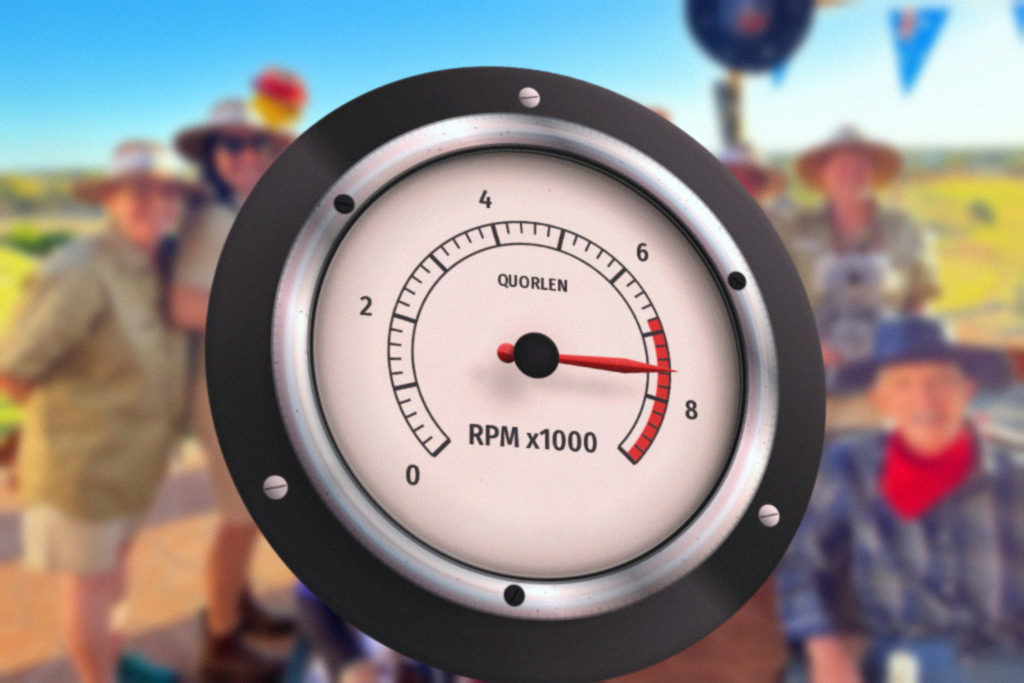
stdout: rpm 7600
